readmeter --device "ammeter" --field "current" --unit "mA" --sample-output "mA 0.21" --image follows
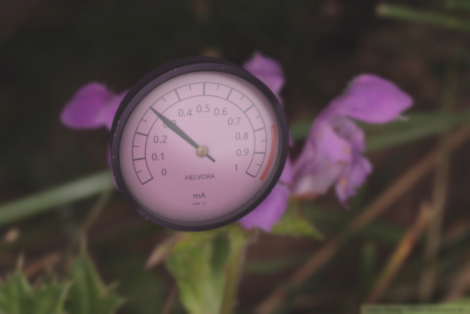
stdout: mA 0.3
